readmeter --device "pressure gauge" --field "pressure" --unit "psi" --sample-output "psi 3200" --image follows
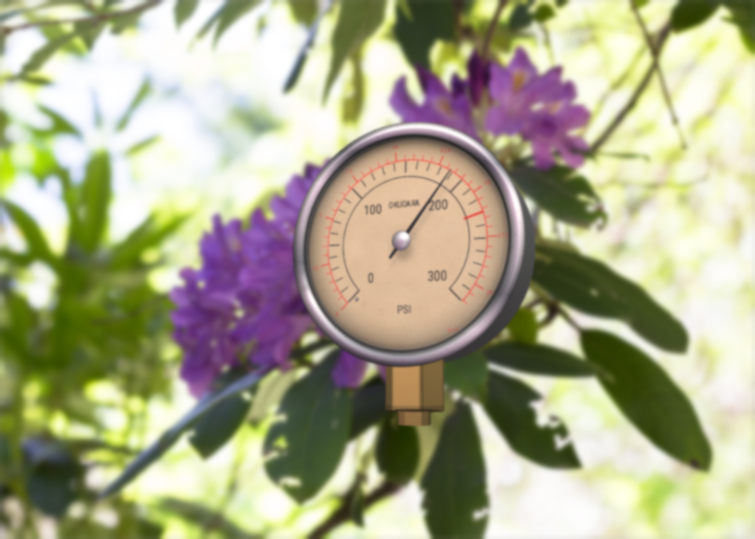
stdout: psi 190
